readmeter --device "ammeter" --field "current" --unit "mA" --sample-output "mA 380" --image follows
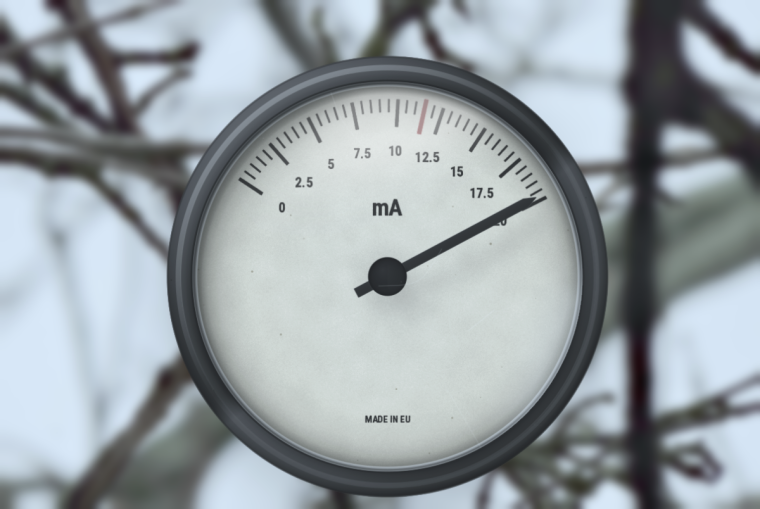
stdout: mA 19.75
